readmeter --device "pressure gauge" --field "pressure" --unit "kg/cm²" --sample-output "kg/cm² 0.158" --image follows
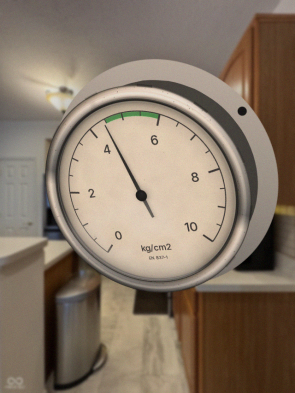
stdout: kg/cm² 4.5
